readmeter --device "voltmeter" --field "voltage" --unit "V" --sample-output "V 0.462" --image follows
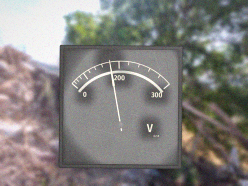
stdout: V 180
